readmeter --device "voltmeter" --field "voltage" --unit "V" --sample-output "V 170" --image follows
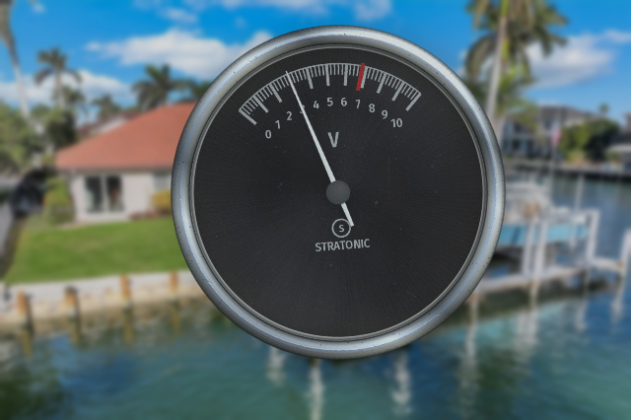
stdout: V 3
